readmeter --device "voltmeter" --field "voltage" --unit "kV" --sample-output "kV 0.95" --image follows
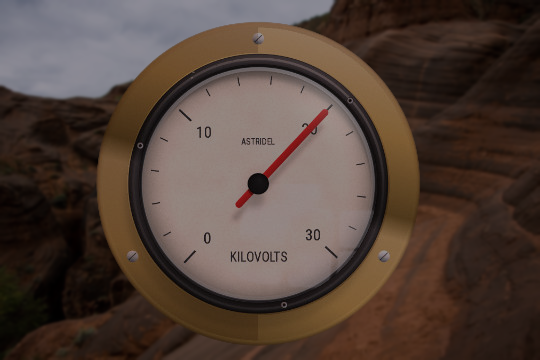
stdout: kV 20
